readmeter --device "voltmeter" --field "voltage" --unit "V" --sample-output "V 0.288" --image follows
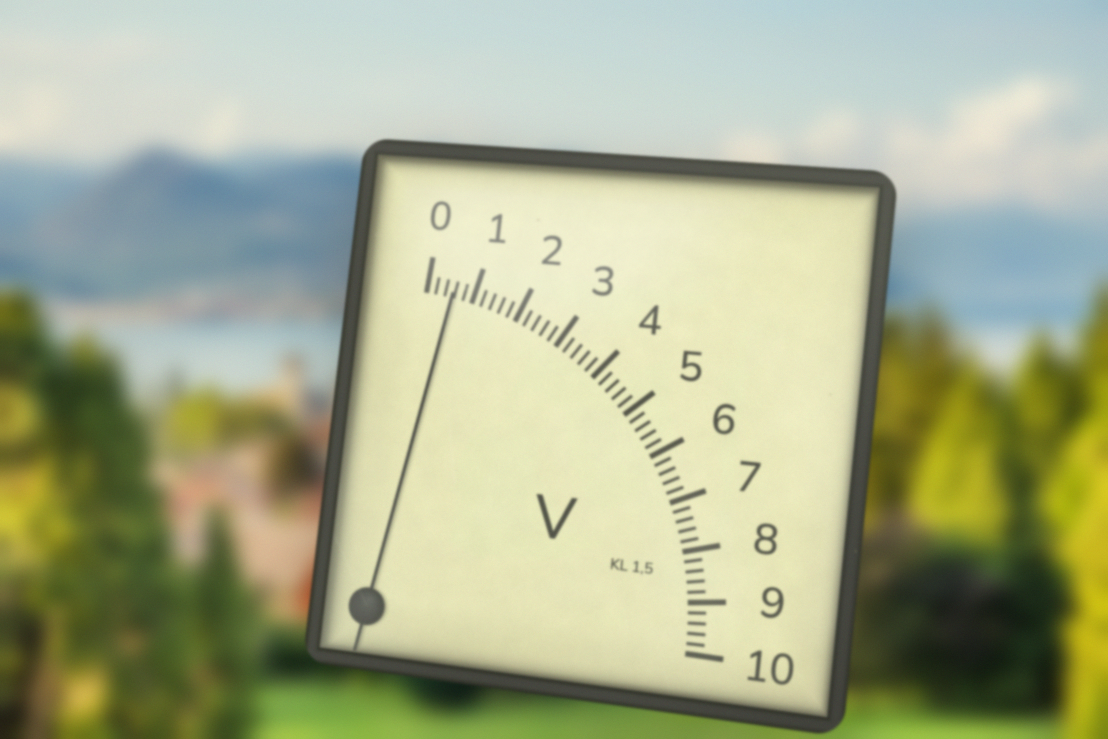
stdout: V 0.6
